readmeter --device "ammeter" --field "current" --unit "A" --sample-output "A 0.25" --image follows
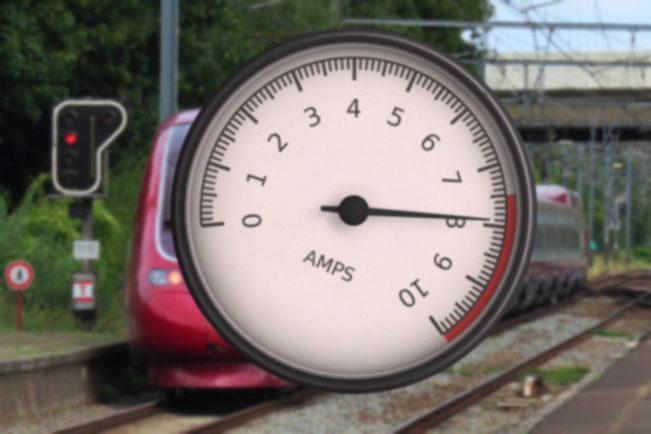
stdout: A 7.9
